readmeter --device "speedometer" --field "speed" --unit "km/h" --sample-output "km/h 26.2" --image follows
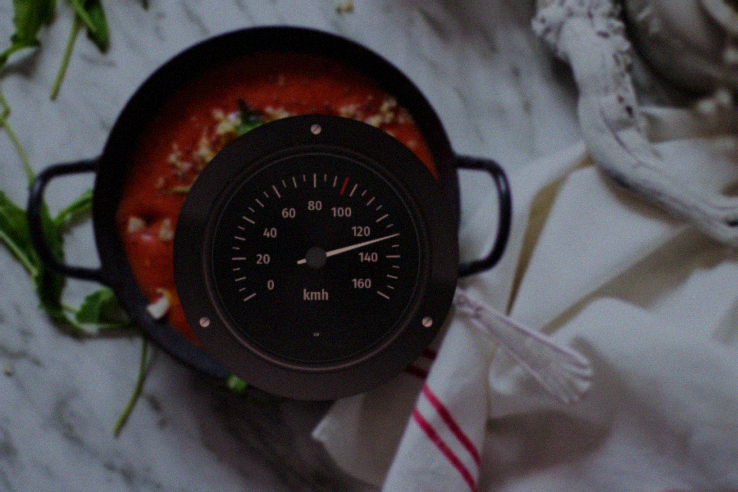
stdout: km/h 130
